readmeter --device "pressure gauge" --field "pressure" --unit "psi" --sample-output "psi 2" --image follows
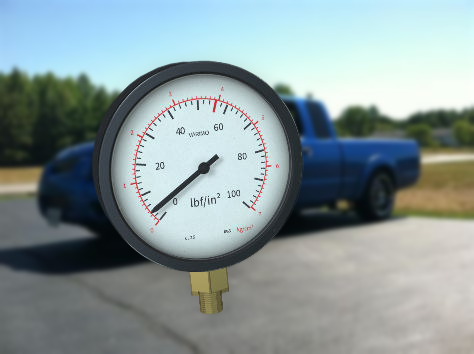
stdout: psi 4
